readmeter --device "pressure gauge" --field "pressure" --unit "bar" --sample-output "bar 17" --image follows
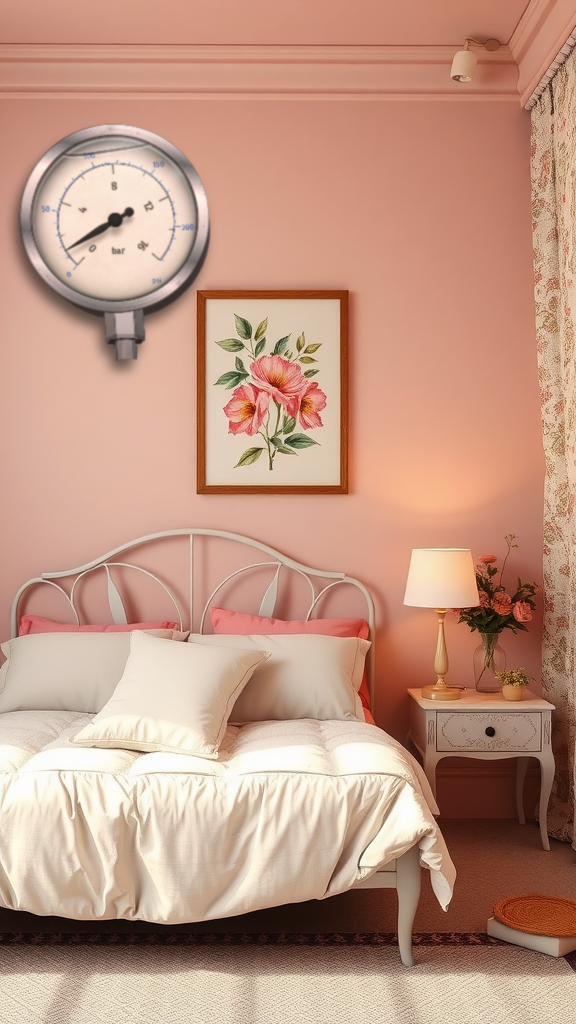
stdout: bar 1
